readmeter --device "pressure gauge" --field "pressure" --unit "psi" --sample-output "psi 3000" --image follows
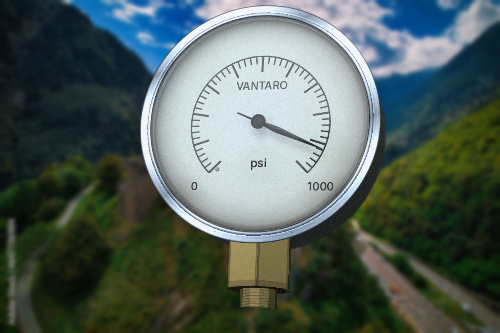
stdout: psi 920
